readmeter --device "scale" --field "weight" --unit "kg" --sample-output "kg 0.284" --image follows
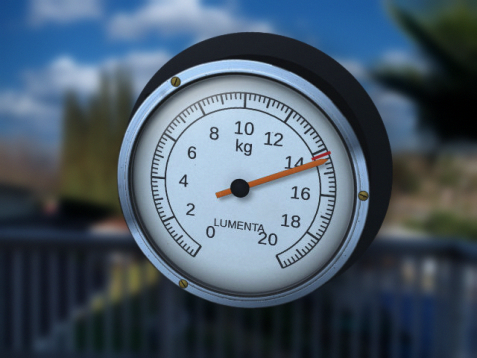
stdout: kg 14.4
